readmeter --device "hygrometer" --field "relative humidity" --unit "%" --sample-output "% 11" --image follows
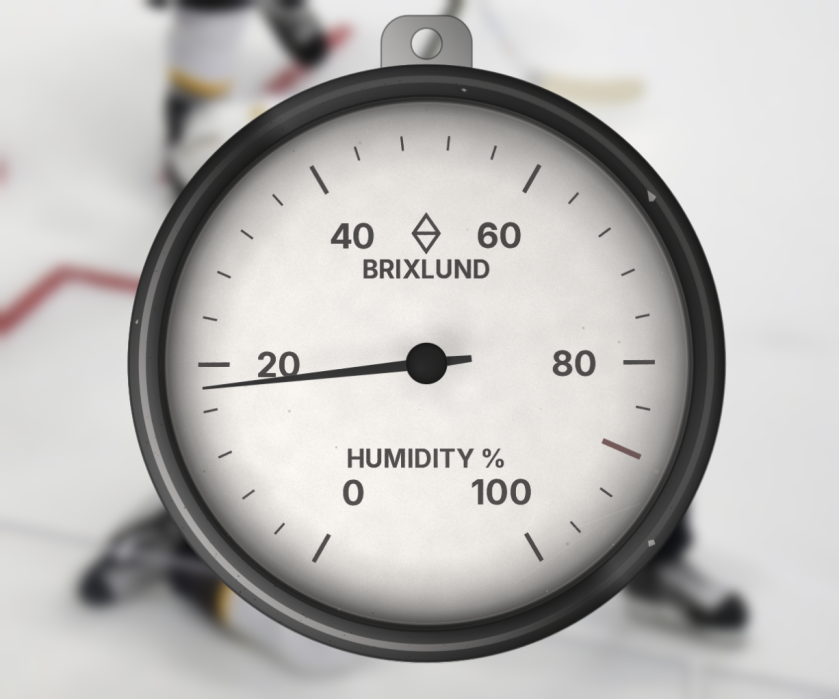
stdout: % 18
